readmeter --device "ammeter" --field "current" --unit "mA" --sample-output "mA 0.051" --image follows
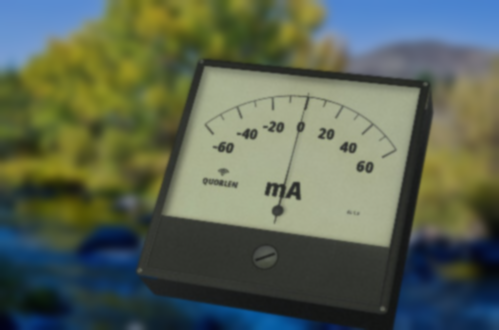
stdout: mA 0
